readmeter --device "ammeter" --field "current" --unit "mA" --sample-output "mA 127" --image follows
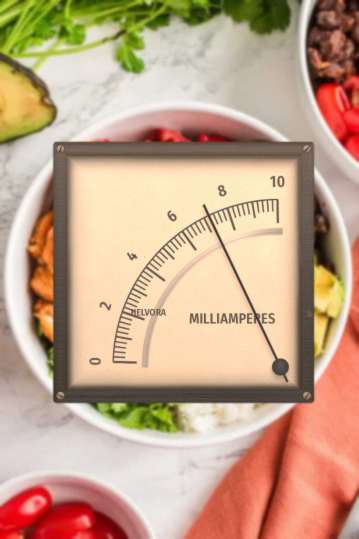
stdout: mA 7.2
